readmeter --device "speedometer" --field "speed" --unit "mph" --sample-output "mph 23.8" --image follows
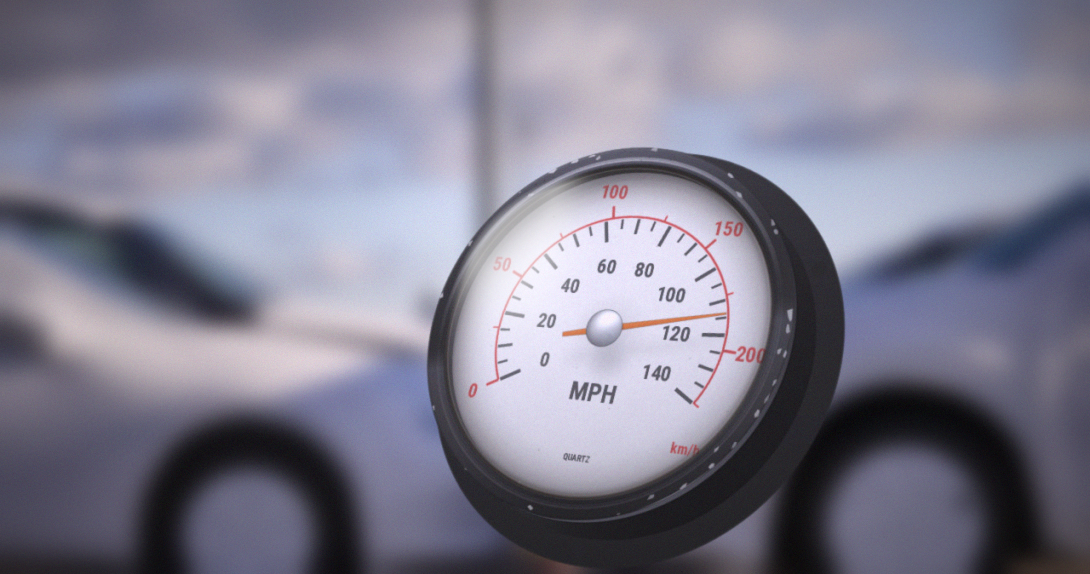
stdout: mph 115
